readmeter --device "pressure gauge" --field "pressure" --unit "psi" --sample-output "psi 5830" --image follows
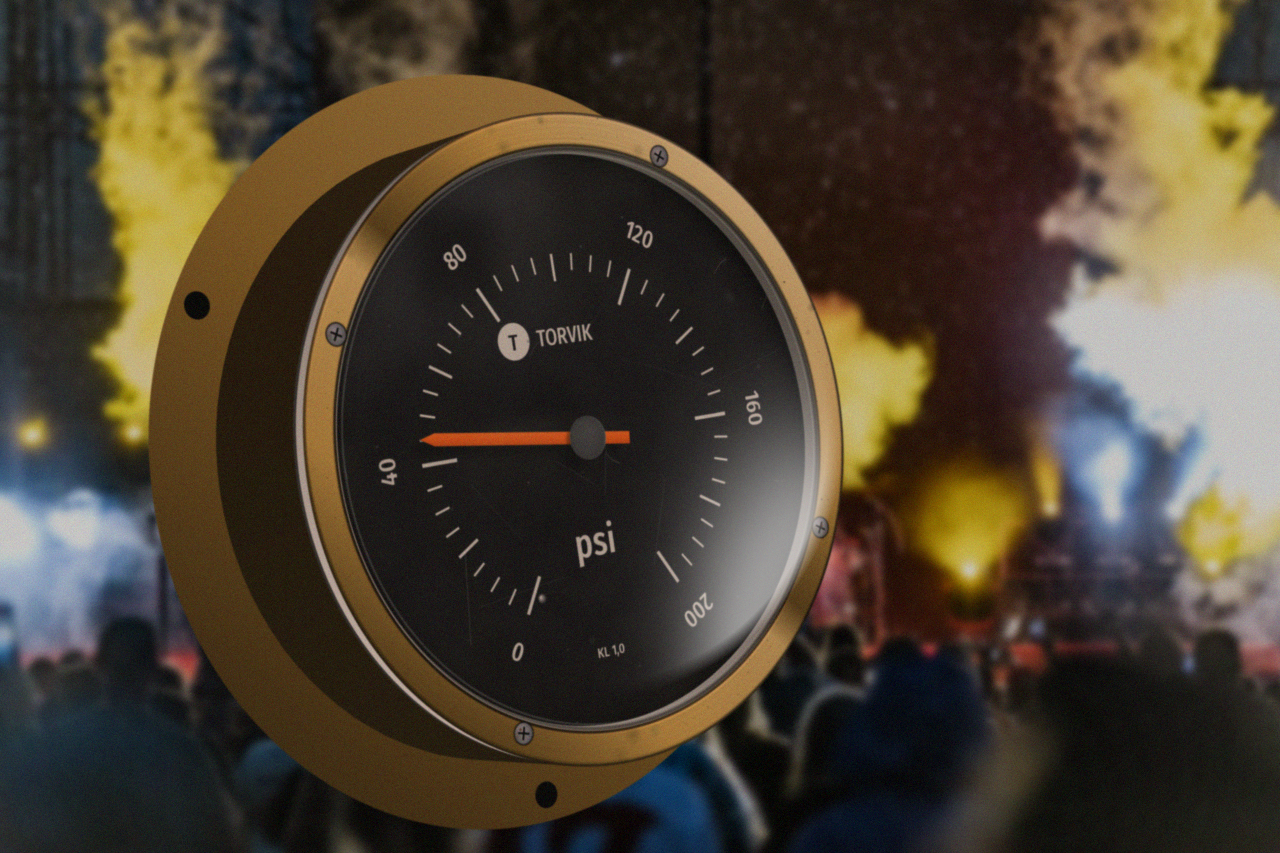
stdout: psi 45
